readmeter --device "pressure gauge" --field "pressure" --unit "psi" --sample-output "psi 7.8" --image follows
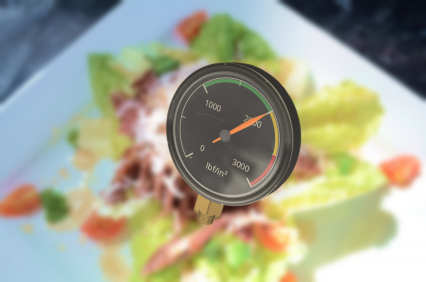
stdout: psi 2000
